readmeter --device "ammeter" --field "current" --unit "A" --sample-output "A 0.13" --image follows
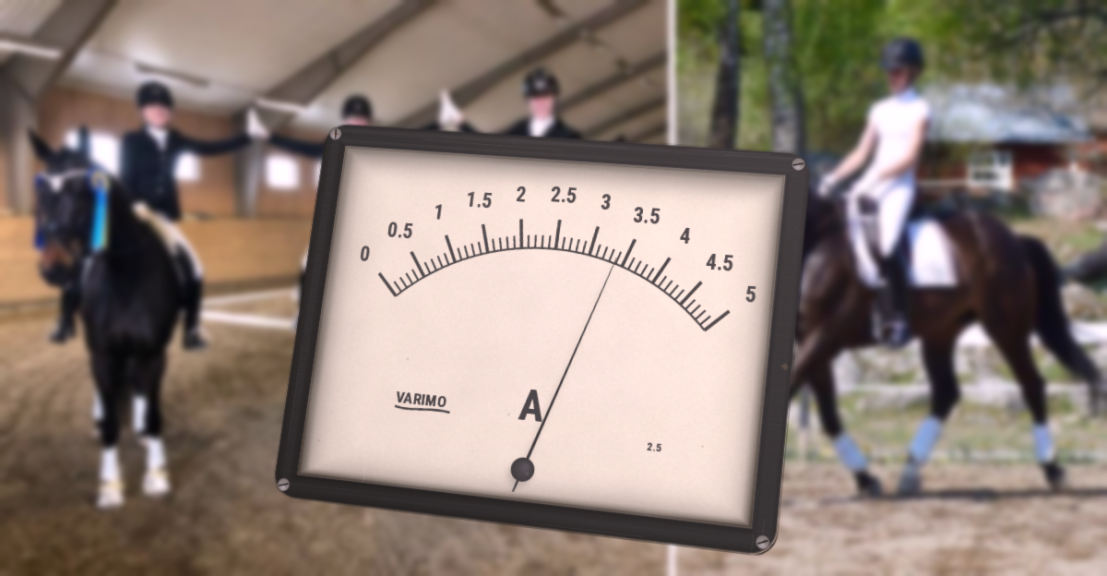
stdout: A 3.4
